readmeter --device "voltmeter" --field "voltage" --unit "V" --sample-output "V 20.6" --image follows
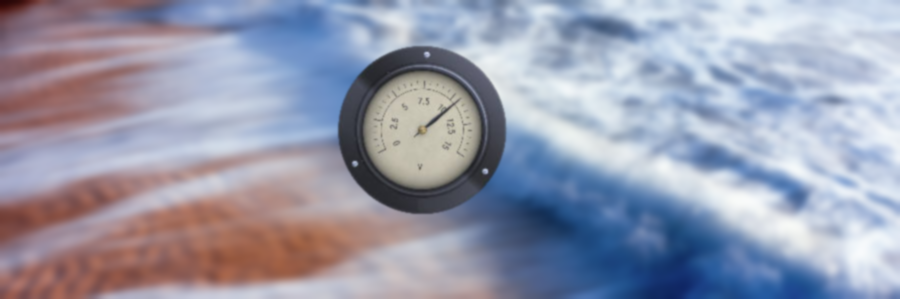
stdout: V 10.5
